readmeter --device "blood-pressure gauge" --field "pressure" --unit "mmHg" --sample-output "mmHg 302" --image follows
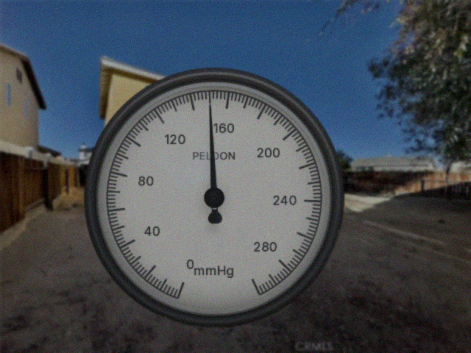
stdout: mmHg 150
